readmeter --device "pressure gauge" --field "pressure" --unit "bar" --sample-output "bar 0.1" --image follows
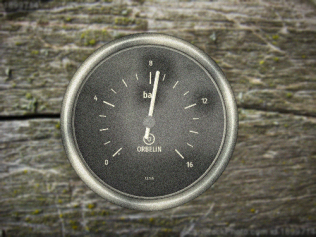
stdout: bar 8.5
